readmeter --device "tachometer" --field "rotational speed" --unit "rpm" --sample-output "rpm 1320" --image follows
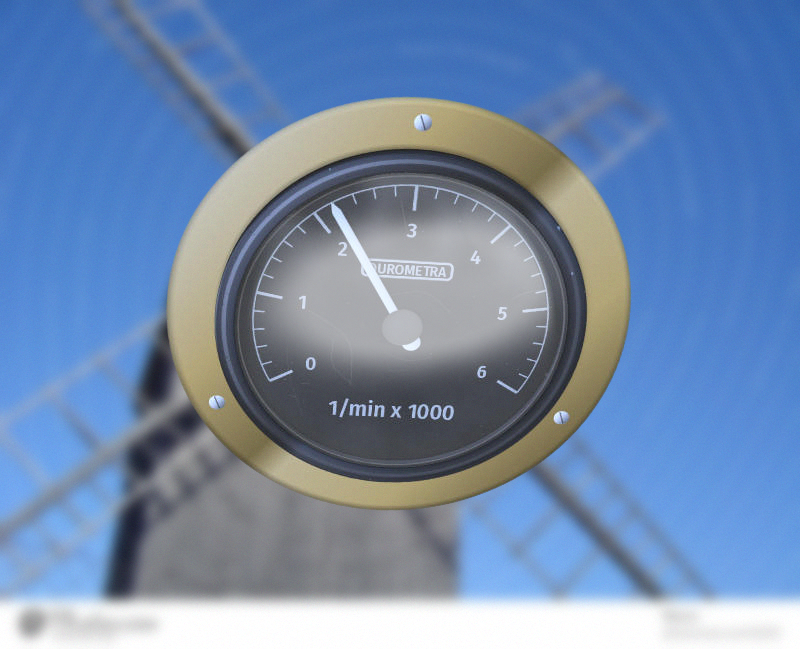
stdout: rpm 2200
